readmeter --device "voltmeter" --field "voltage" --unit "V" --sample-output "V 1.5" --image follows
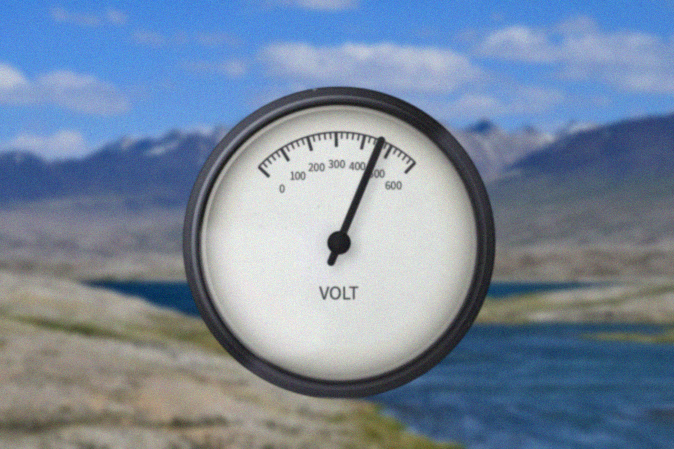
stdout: V 460
